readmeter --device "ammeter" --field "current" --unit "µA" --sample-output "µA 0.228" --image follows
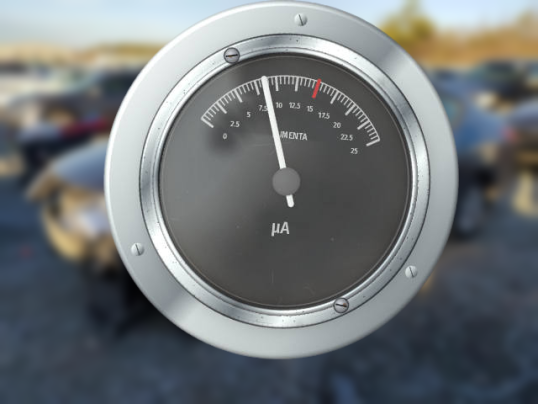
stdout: µA 8.5
